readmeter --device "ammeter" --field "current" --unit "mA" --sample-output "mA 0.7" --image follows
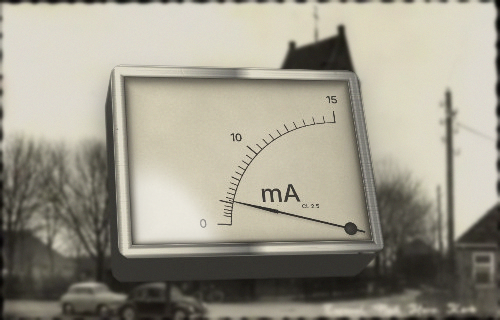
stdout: mA 5
